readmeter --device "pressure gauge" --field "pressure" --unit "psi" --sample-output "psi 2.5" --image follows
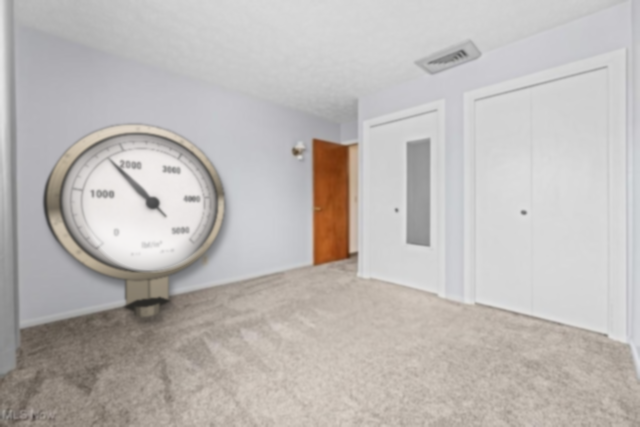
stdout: psi 1700
